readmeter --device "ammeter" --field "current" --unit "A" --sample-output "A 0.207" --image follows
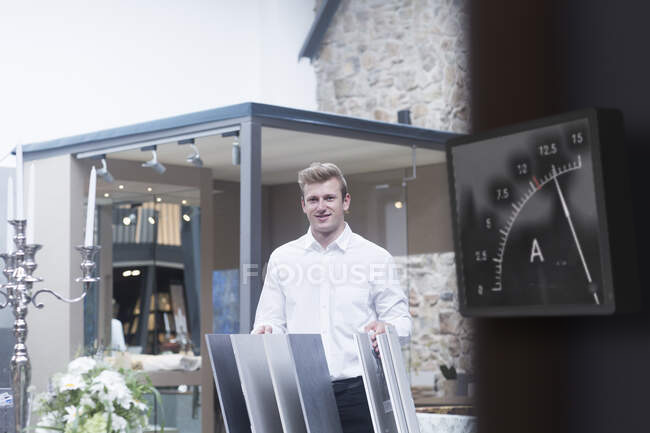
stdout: A 12.5
